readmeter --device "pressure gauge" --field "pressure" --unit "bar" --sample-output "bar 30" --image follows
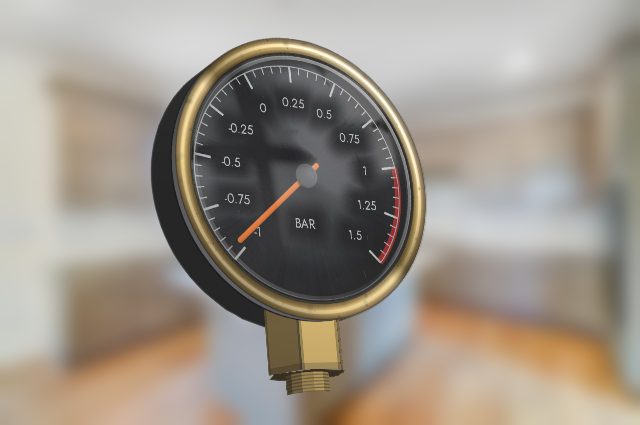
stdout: bar -0.95
